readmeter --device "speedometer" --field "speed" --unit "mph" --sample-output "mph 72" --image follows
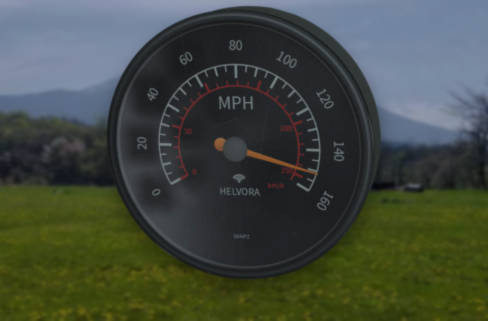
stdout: mph 150
